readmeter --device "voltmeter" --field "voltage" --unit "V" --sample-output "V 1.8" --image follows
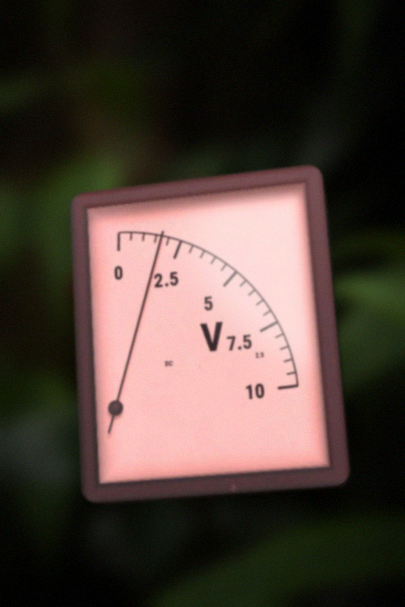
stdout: V 1.75
